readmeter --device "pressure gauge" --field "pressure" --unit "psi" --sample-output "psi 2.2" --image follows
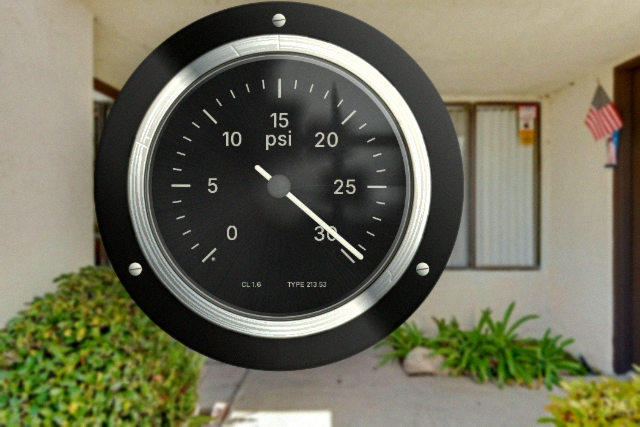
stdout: psi 29.5
